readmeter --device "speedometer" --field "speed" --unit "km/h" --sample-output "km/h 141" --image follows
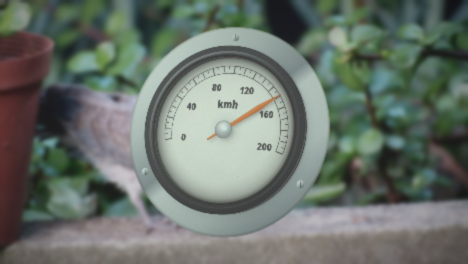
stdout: km/h 150
